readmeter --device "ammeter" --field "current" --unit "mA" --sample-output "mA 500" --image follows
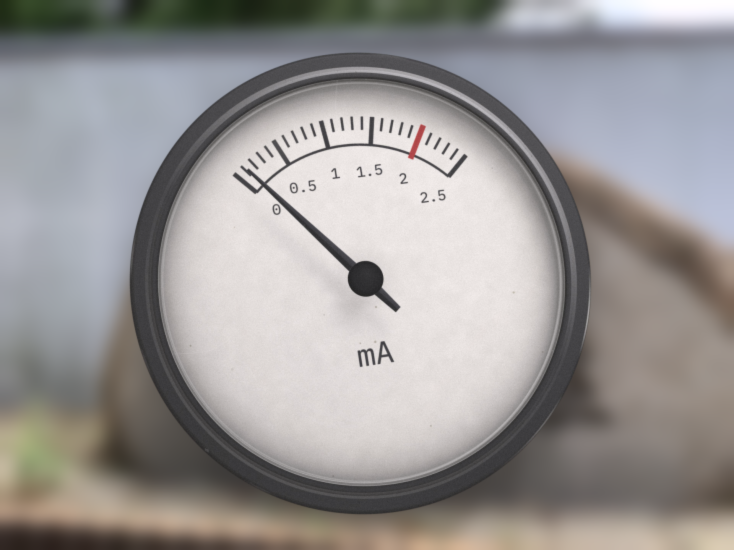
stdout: mA 0.1
